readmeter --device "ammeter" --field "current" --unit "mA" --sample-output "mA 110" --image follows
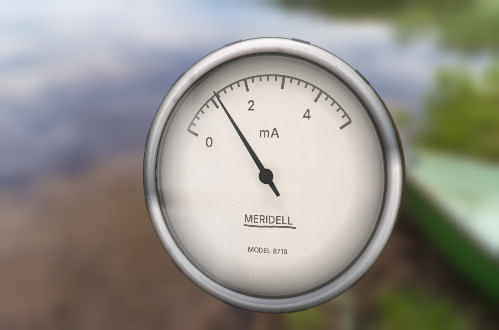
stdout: mA 1.2
